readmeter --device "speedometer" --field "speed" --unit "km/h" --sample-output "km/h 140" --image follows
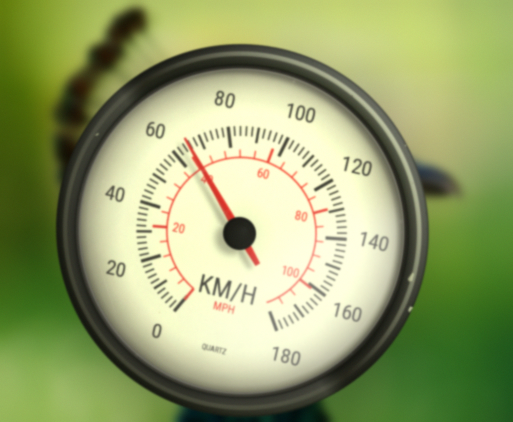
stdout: km/h 66
